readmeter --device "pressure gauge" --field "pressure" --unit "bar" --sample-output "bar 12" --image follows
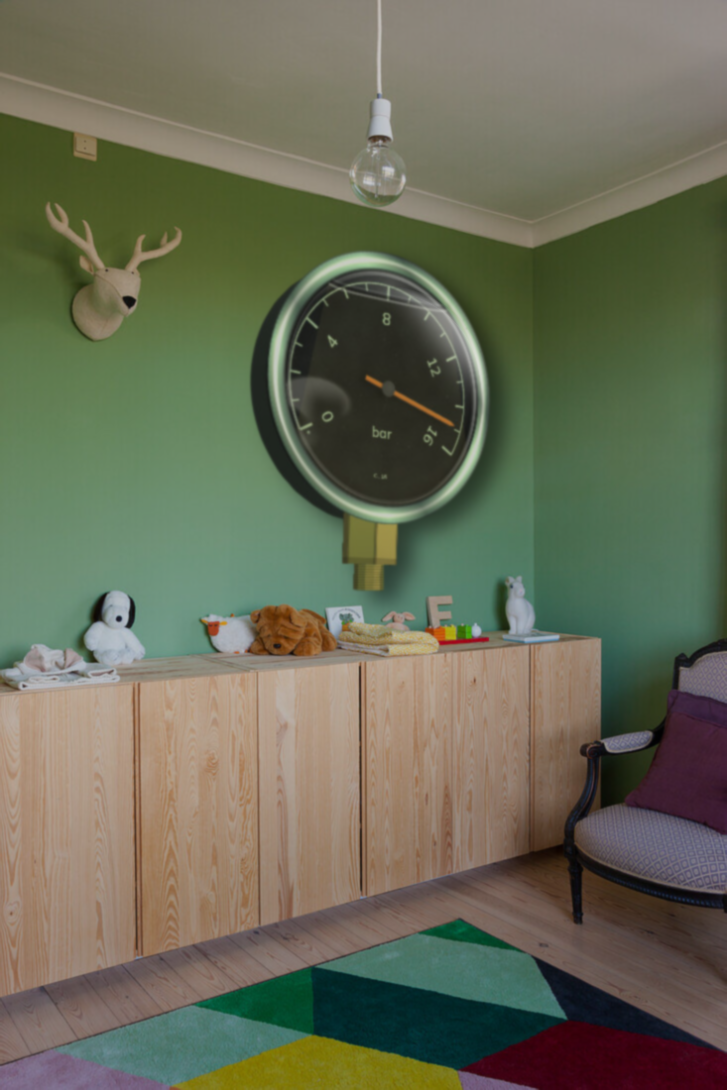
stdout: bar 15
